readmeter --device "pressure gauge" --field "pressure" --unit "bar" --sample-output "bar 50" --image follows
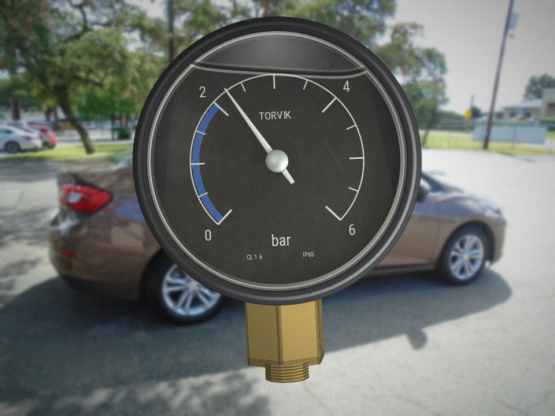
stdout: bar 2.25
